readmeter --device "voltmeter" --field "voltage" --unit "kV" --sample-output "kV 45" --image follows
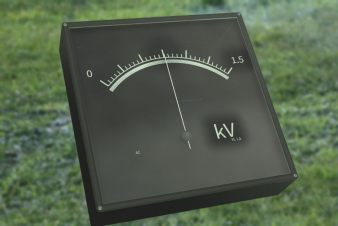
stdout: kV 0.75
